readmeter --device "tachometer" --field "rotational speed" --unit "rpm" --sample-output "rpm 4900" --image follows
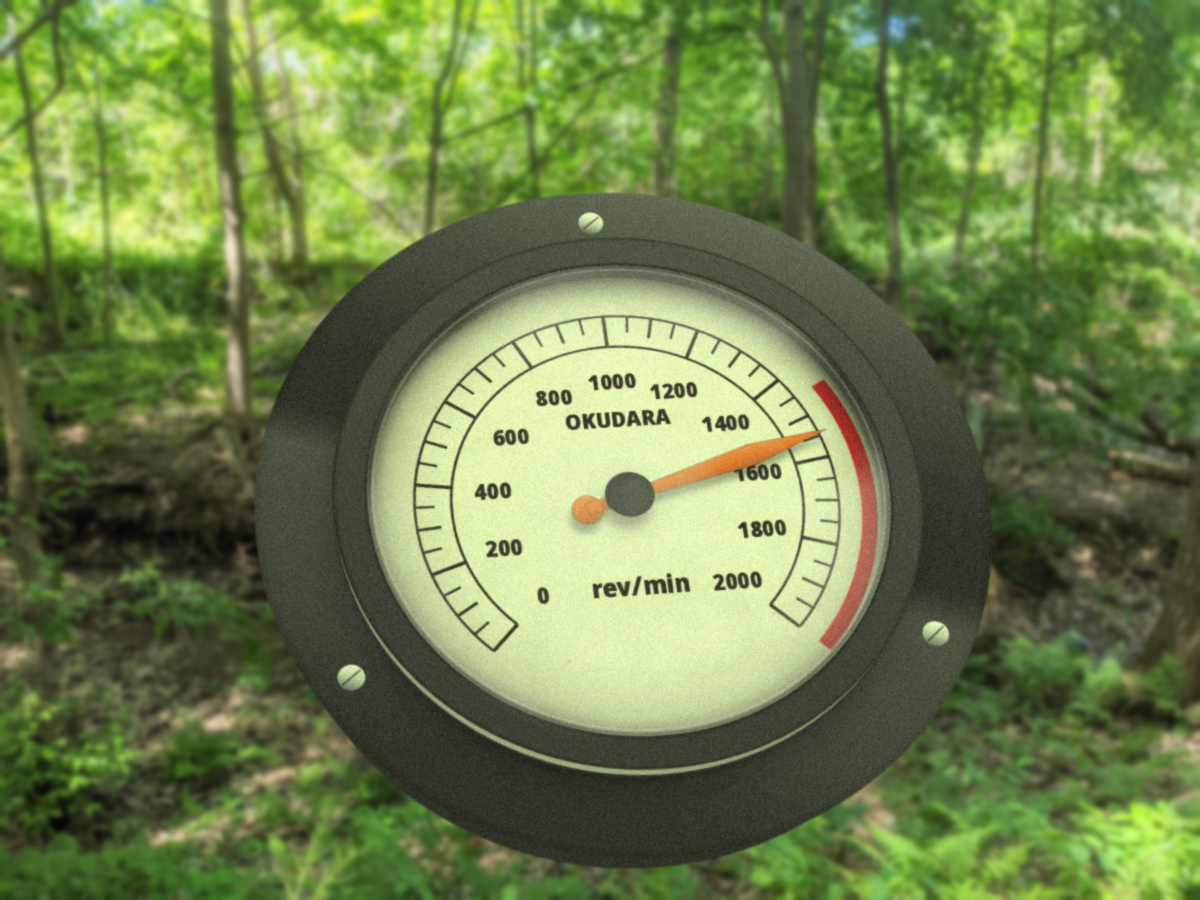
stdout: rpm 1550
